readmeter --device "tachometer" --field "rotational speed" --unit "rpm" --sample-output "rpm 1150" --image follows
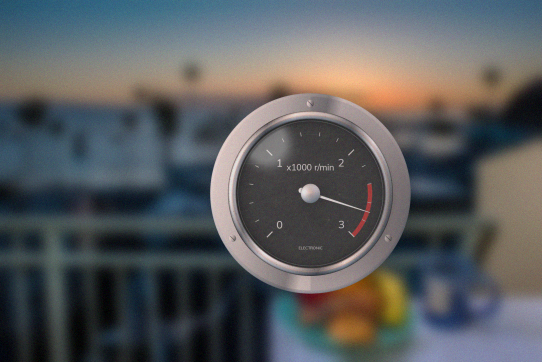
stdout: rpm 2700
